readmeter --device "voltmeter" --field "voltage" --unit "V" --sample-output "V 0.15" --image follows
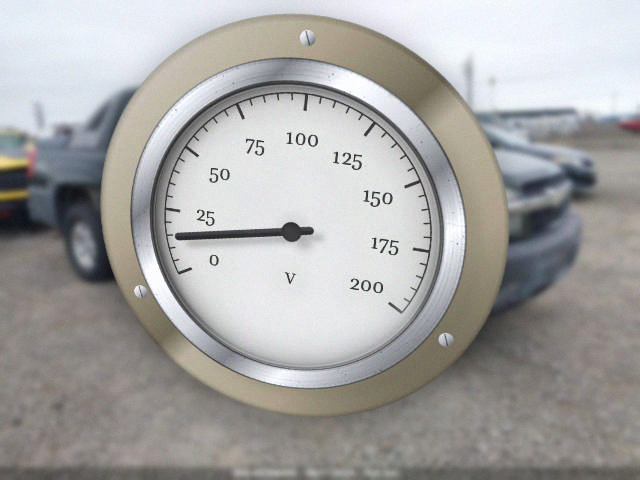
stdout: V 15
